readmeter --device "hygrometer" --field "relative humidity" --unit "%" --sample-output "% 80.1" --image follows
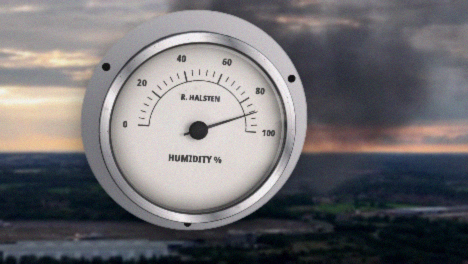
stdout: % 88
